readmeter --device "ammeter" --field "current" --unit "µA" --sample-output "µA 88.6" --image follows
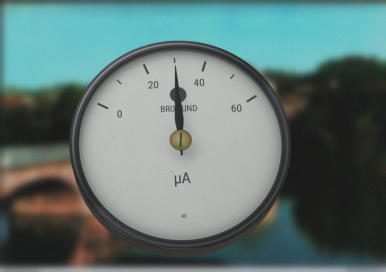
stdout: µA 30
